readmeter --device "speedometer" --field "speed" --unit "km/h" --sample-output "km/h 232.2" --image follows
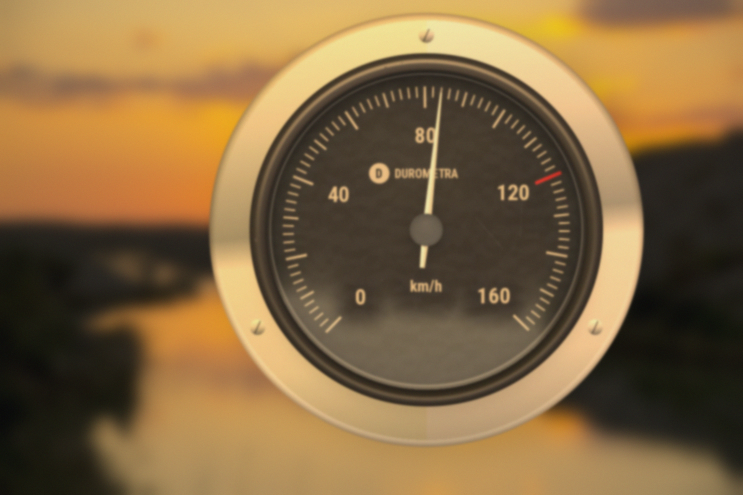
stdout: km/h 84
